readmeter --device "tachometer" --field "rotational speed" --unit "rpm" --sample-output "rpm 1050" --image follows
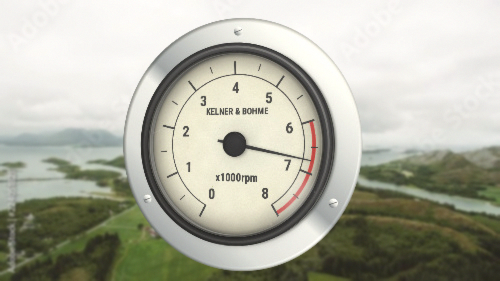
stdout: rpm 6750
